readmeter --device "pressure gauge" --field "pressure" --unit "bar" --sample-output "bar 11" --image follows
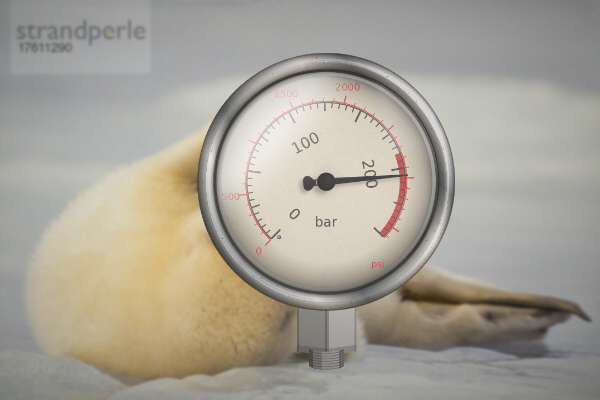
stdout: bar 205
